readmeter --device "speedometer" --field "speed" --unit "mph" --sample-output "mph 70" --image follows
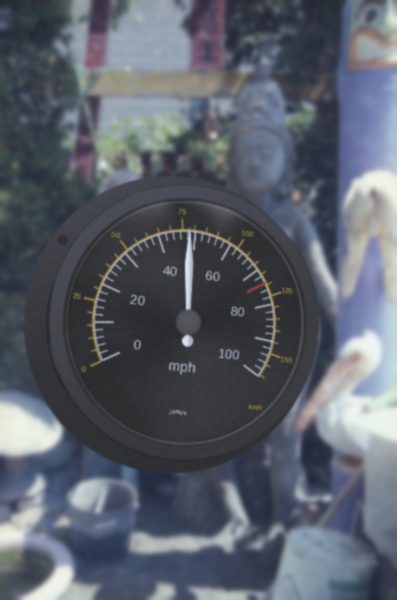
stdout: mph 48
